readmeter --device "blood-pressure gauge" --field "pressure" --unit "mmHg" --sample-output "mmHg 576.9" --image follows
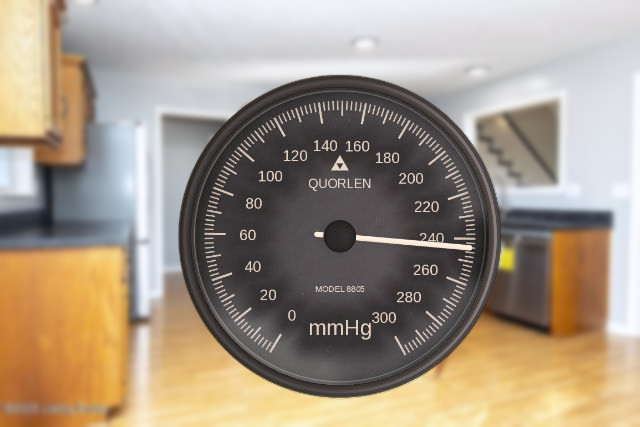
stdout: mmHg 244
